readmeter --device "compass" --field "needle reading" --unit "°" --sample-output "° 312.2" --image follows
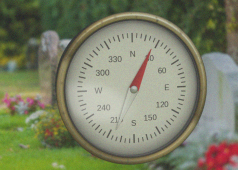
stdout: ° 25
